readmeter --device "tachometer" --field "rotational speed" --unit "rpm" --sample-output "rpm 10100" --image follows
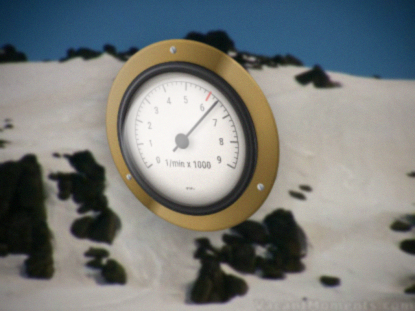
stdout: rpm 6400
